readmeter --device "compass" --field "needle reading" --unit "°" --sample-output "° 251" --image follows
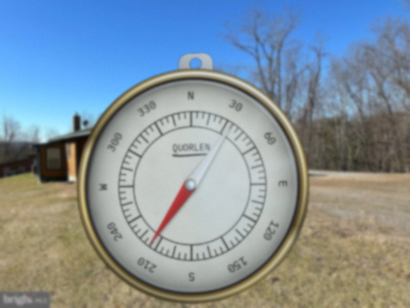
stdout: ° 215
